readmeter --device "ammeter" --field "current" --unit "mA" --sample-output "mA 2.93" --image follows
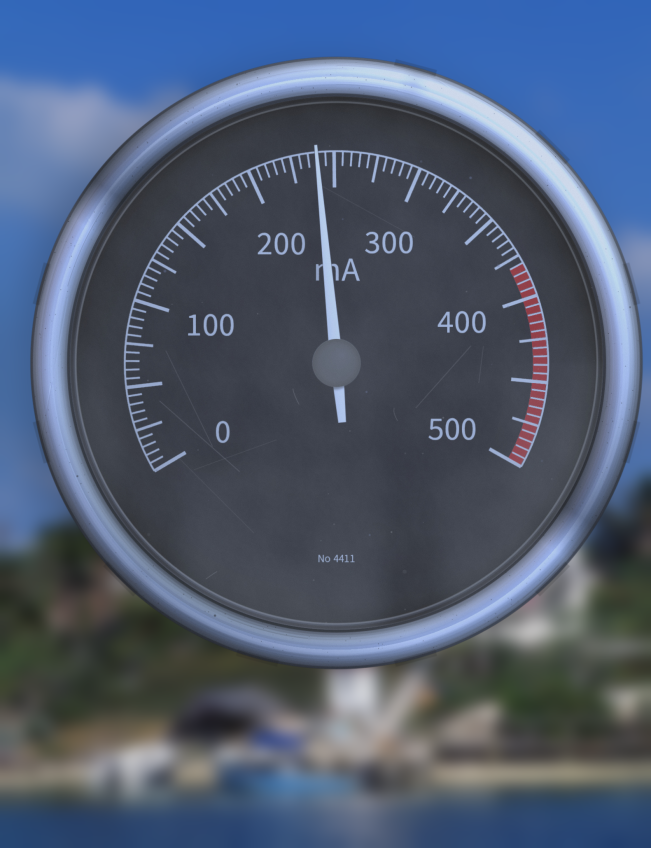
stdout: mA 240
